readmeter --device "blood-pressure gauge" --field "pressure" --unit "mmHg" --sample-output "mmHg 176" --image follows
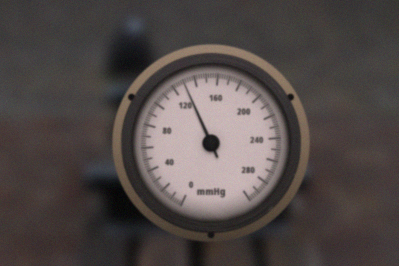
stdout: mmHg 130
